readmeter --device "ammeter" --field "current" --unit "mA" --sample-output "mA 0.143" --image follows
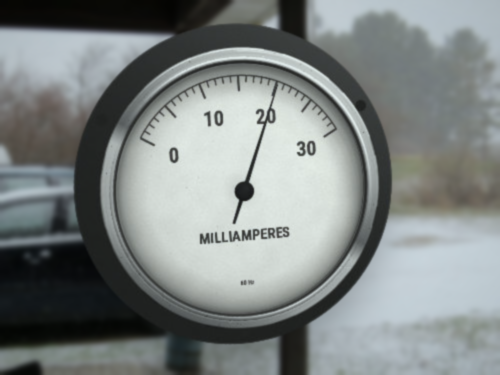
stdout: mA 20
